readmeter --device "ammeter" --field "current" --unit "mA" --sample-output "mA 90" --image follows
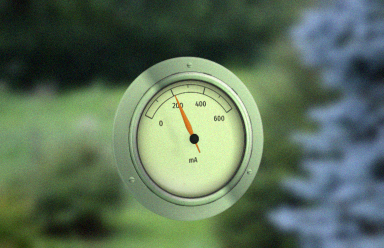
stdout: mA 200
